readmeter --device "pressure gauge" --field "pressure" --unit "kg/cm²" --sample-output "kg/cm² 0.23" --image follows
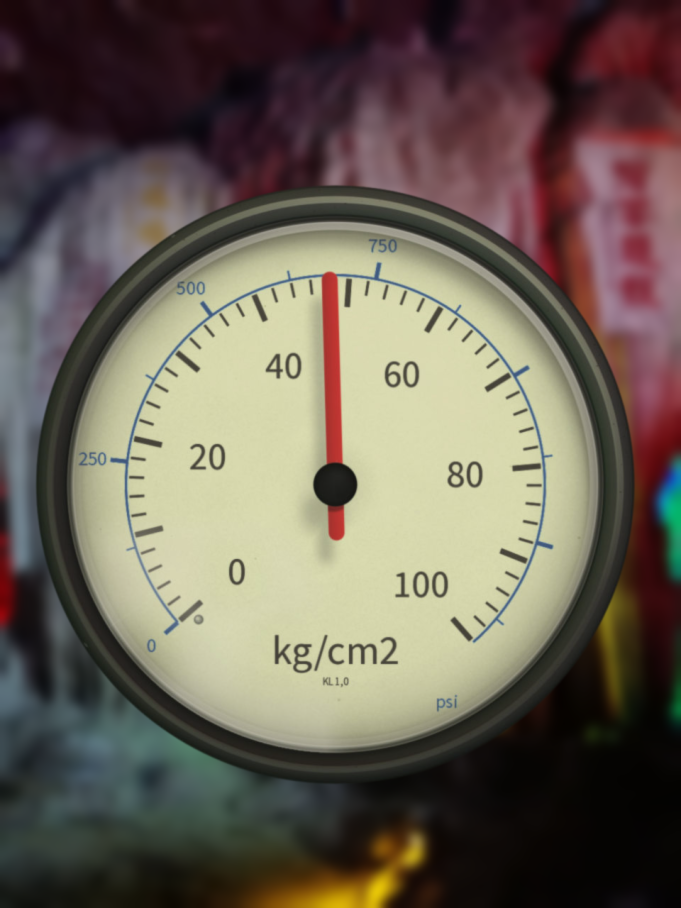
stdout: kg/cm² 48
